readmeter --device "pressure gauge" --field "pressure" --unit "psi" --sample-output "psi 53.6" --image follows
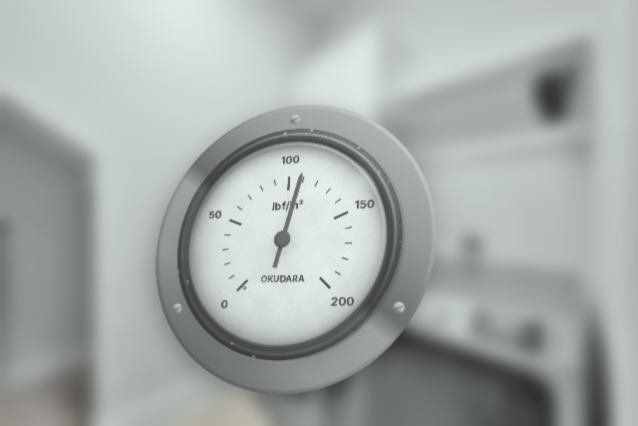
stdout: psi 110
